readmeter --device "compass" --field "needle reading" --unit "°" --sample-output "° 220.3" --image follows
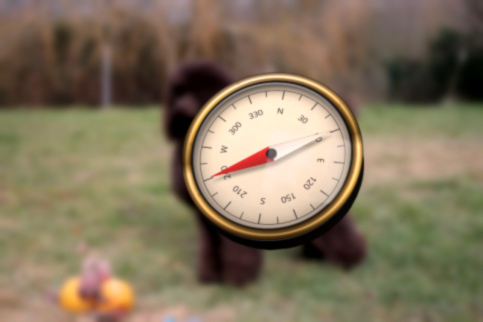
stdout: ° 240
